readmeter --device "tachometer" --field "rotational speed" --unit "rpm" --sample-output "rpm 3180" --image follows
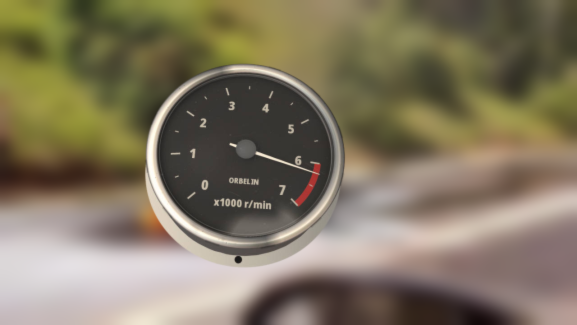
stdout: rpm 6250
